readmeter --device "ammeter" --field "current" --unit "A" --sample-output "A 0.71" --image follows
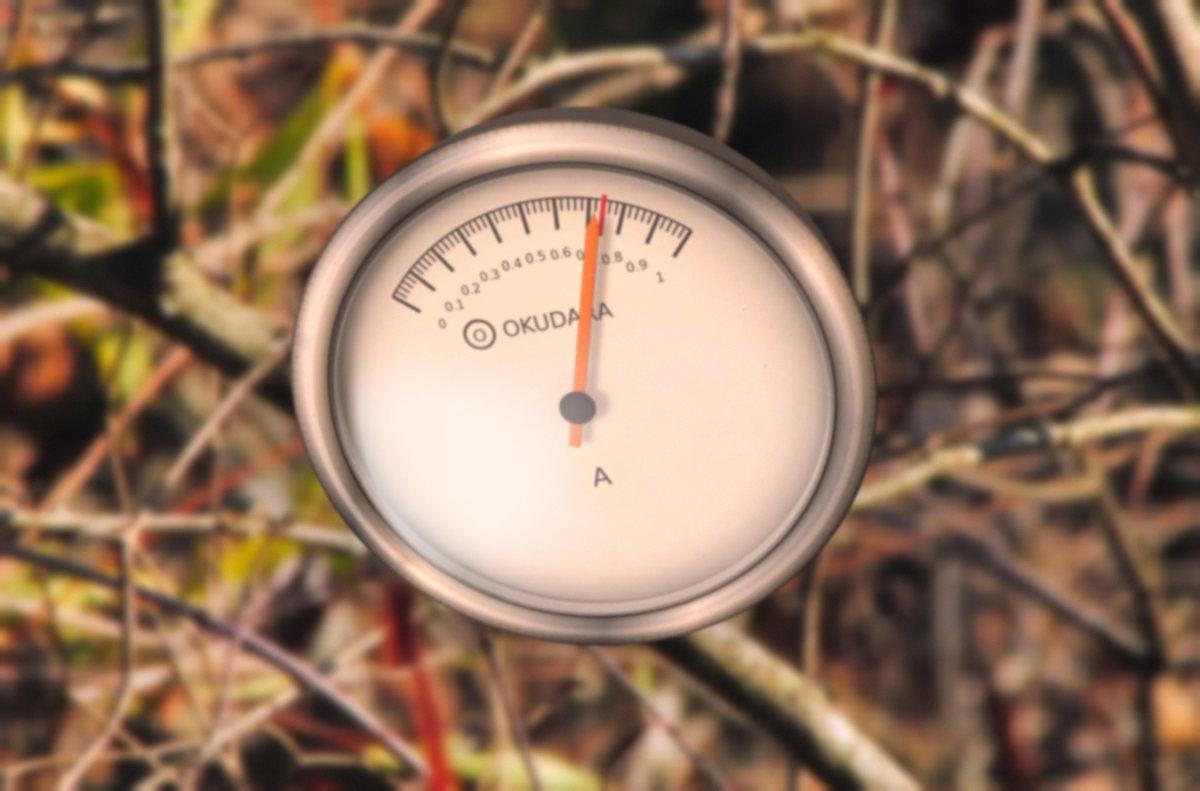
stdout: A 0.72
